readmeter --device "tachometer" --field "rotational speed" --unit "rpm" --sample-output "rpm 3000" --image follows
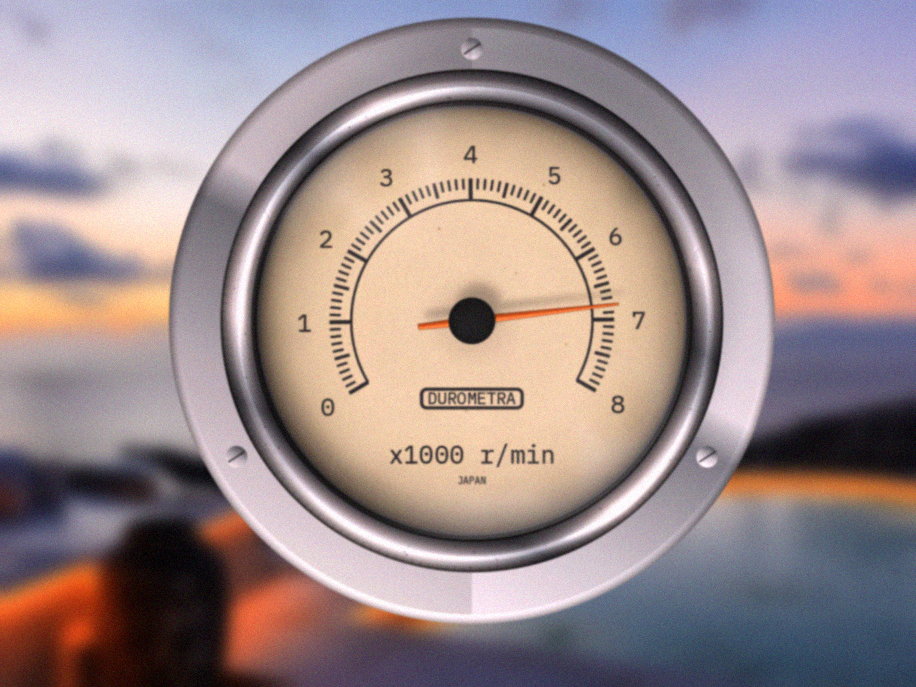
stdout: rpm 6800
